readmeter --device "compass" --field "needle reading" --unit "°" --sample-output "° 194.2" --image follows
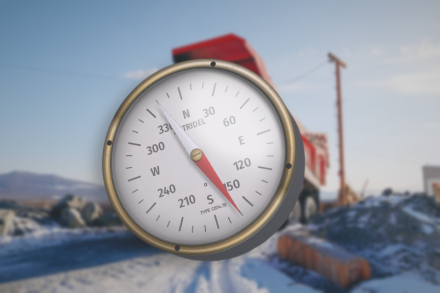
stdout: ° 160
